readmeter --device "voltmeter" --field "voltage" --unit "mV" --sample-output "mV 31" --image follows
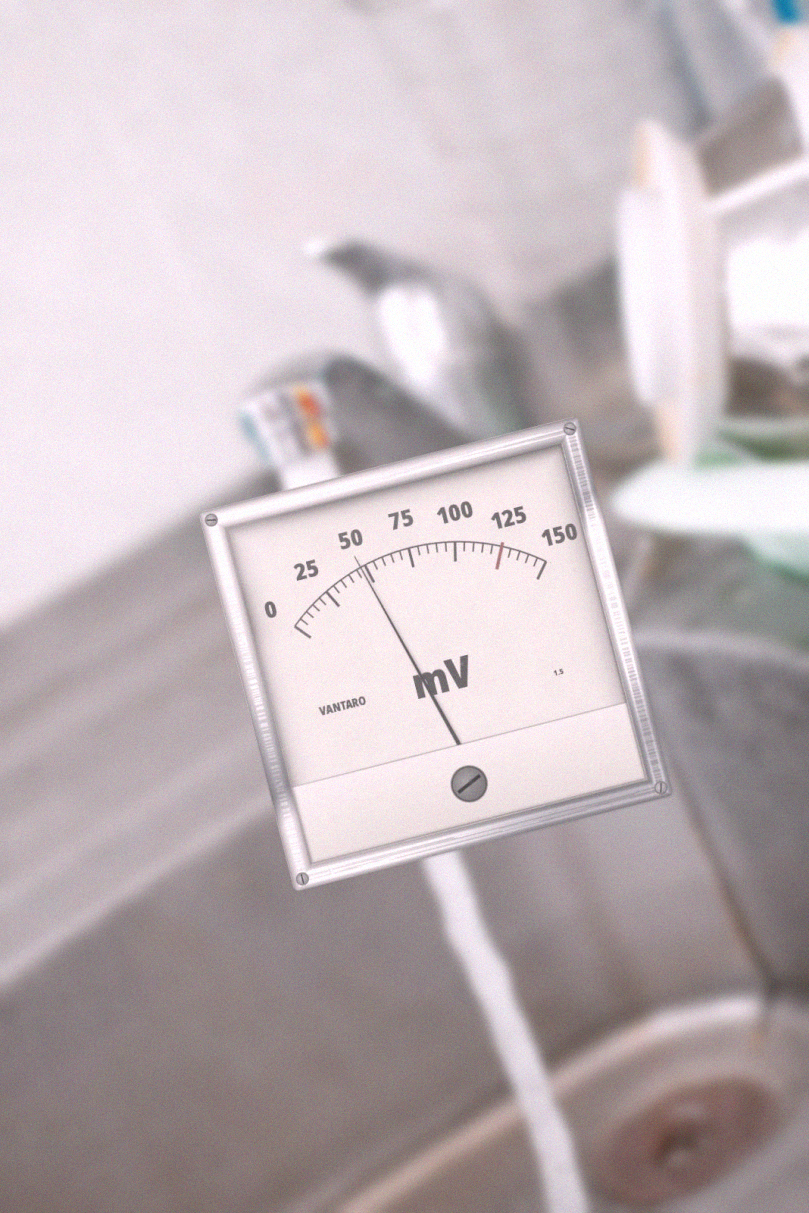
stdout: mV 47.5
